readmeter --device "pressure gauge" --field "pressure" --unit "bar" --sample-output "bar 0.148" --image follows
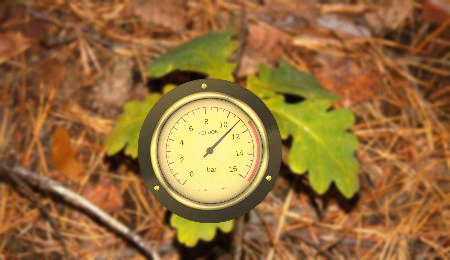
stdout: bar 11
